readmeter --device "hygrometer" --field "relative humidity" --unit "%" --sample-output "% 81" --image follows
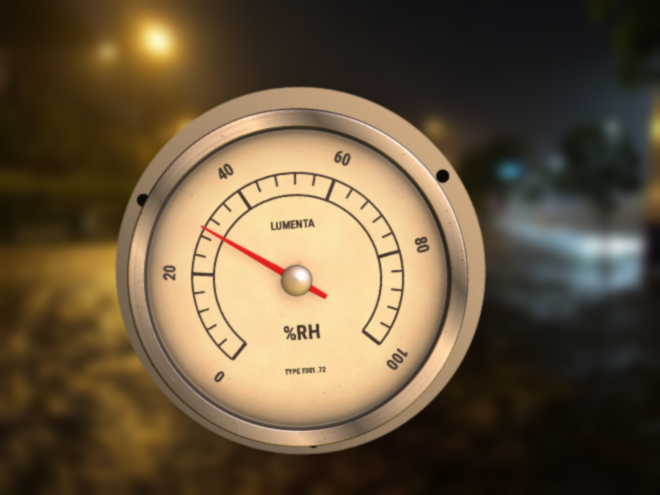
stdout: % 30
